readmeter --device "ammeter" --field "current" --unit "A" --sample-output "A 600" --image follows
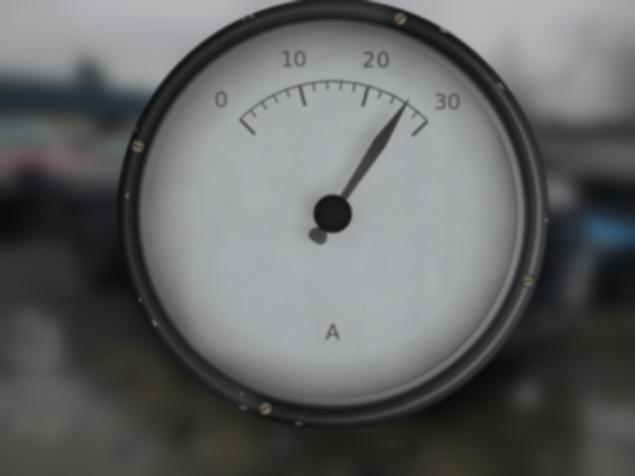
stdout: A 26
